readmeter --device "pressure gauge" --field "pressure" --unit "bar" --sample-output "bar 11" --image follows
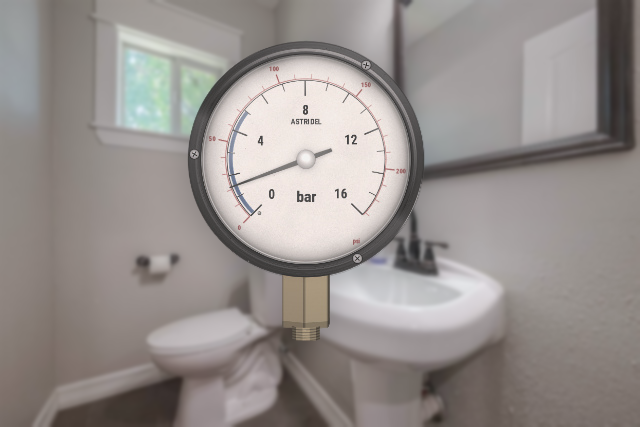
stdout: bar 1.5
